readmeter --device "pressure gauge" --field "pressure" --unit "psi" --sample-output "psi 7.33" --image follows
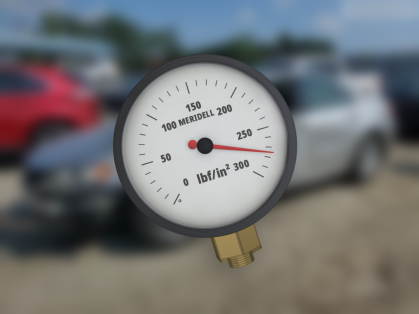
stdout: psi 275
